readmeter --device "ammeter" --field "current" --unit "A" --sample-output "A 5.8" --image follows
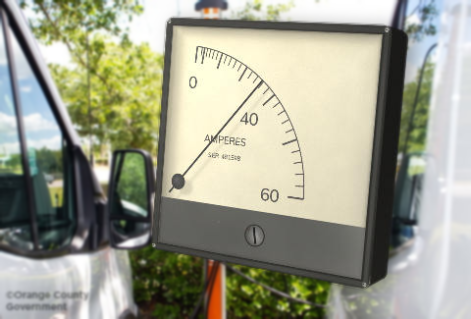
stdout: A 36
